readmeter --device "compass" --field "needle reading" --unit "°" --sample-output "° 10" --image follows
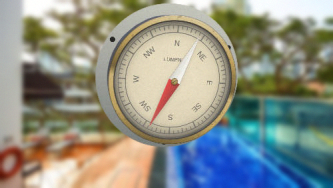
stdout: ° 205
